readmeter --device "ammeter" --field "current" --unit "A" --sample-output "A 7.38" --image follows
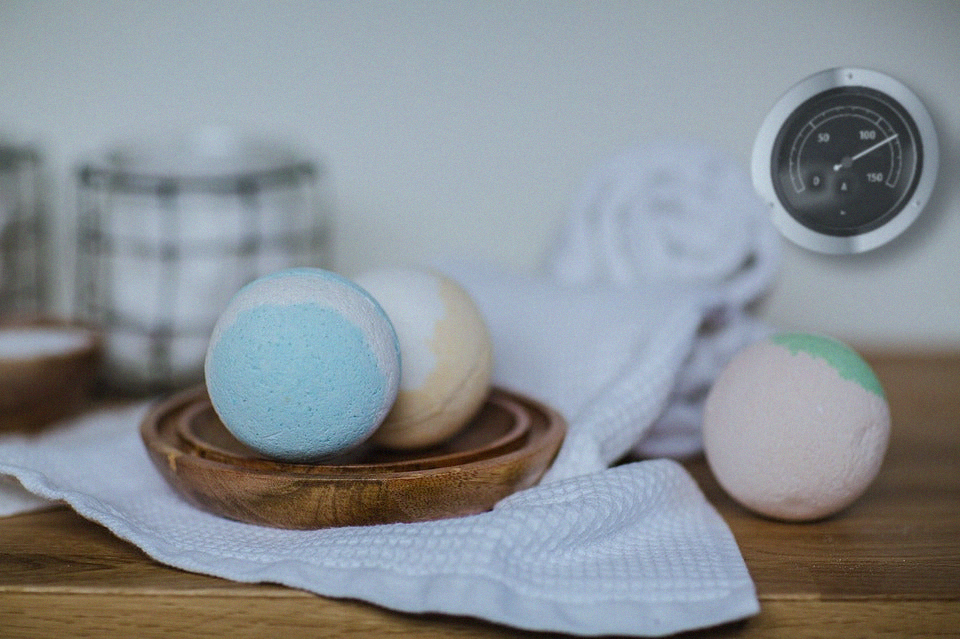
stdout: A 115
